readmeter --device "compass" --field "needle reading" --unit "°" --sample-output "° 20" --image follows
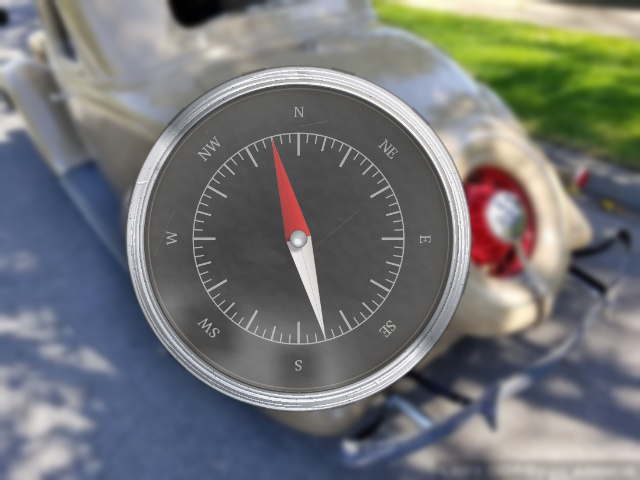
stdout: ° 345
